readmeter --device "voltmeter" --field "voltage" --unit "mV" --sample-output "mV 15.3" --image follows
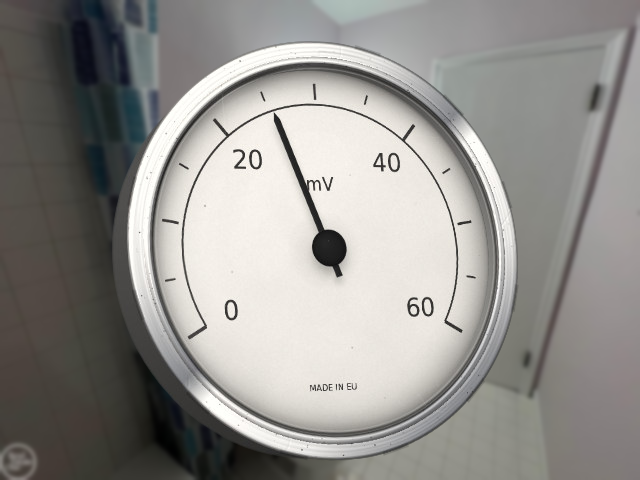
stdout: mV 25
